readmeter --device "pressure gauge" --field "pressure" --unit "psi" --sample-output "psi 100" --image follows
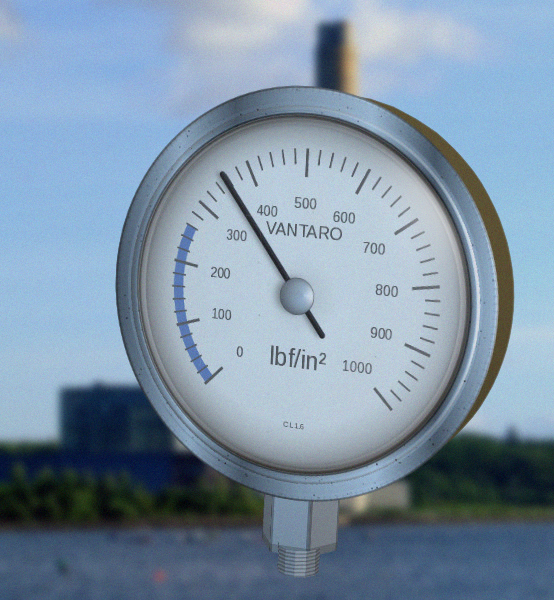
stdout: psi 360
